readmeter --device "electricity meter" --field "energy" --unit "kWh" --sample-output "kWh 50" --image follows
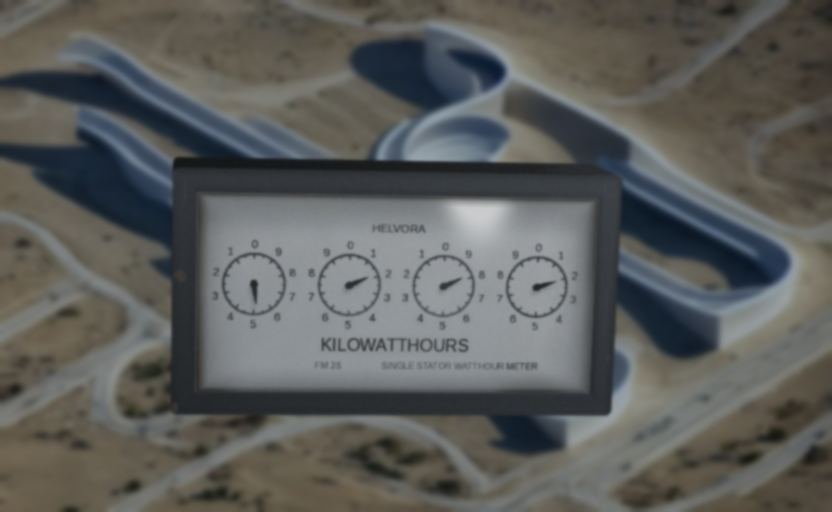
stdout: kWh 5182
